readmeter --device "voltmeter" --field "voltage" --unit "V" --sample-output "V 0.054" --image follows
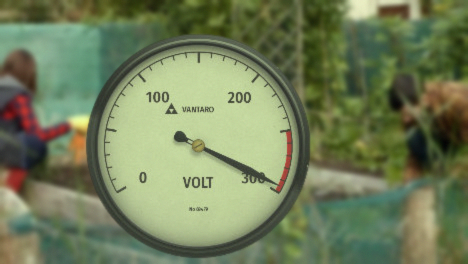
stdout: V 295
